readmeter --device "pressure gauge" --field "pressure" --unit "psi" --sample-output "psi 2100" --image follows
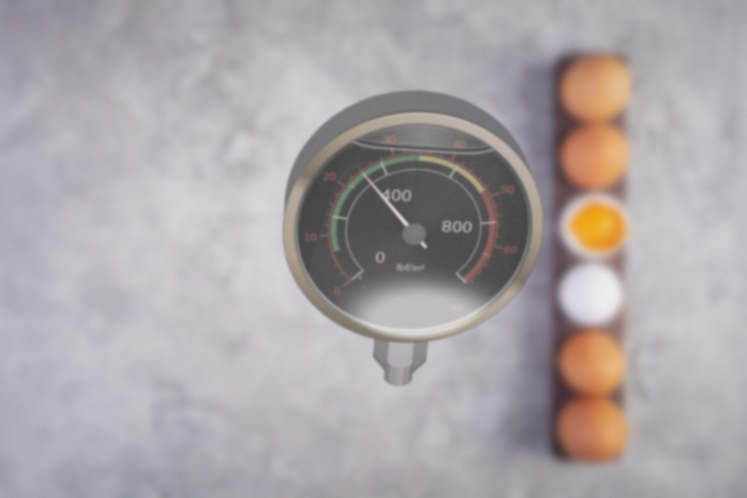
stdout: psi 350
